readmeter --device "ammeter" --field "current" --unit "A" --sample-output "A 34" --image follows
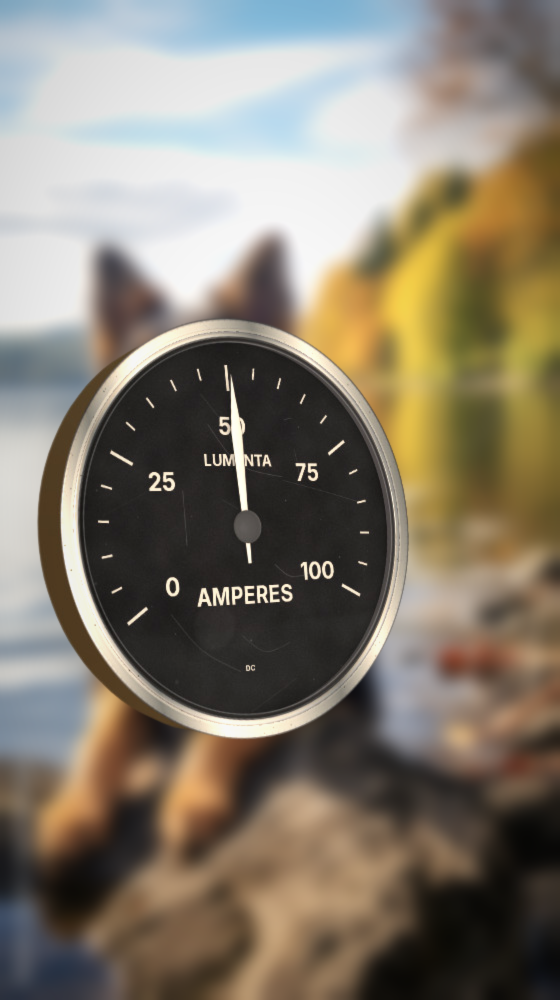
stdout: A 50
